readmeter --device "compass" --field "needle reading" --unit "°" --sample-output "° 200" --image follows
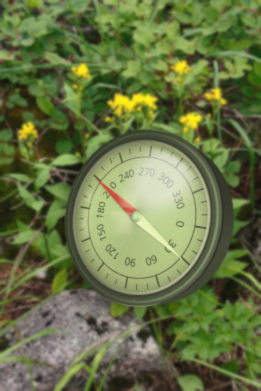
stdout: ° 210
